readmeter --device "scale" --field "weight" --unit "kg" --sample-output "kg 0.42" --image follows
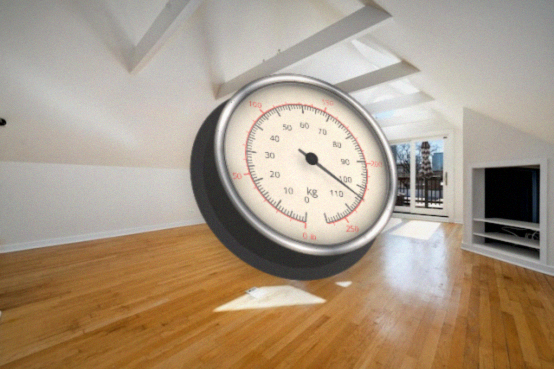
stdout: kg 105
